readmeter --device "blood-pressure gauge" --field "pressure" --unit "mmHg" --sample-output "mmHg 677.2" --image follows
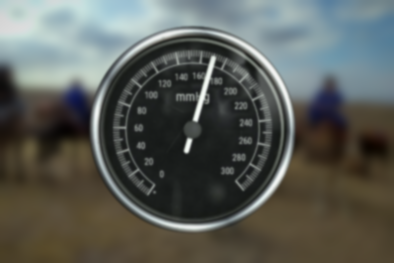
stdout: mmHg 170
